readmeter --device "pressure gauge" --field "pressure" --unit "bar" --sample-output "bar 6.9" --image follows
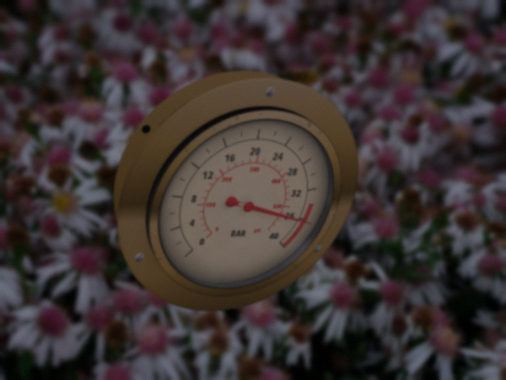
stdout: bar 36
